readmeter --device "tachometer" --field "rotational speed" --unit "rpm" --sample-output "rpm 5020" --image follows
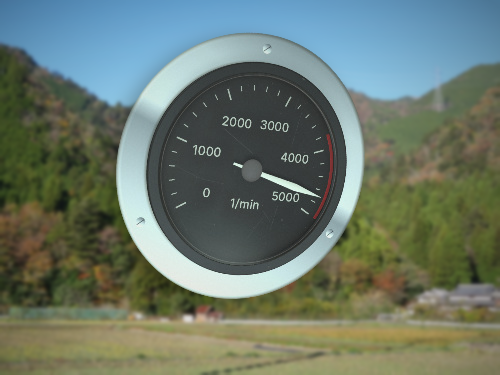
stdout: rpm 4700
